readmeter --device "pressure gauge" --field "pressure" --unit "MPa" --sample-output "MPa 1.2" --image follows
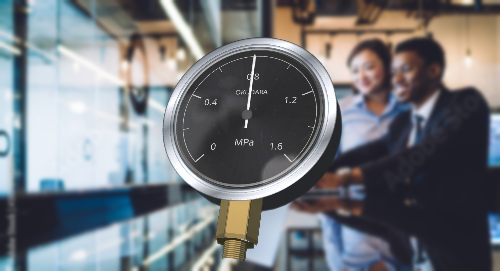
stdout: MPa 0.8
